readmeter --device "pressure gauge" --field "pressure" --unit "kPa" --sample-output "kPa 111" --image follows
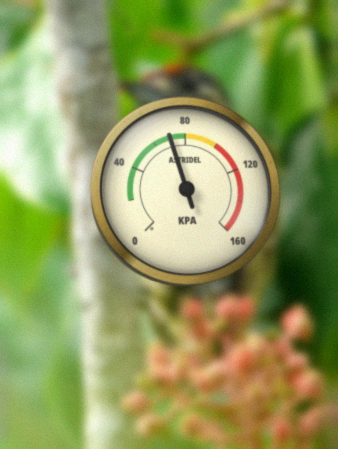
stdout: kPa 70
